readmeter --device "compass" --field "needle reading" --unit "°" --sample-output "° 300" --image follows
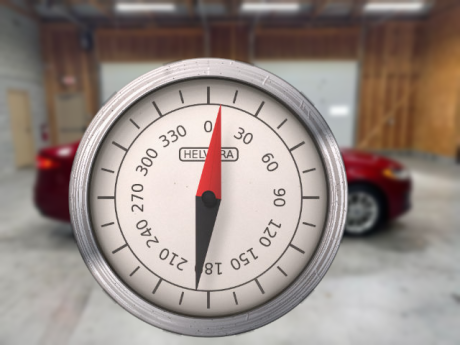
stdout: ° 7.5
